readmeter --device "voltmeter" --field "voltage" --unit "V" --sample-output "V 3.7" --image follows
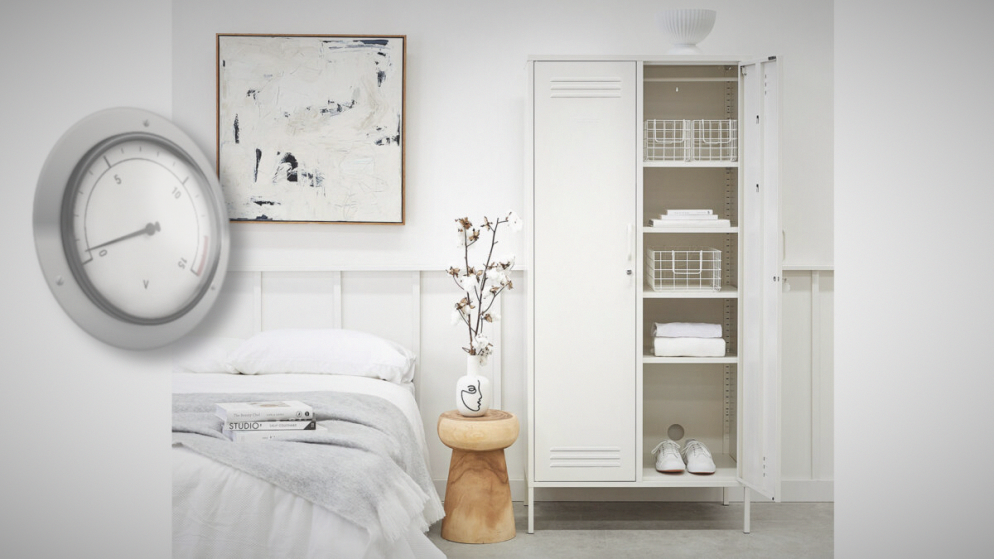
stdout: V 0.5
